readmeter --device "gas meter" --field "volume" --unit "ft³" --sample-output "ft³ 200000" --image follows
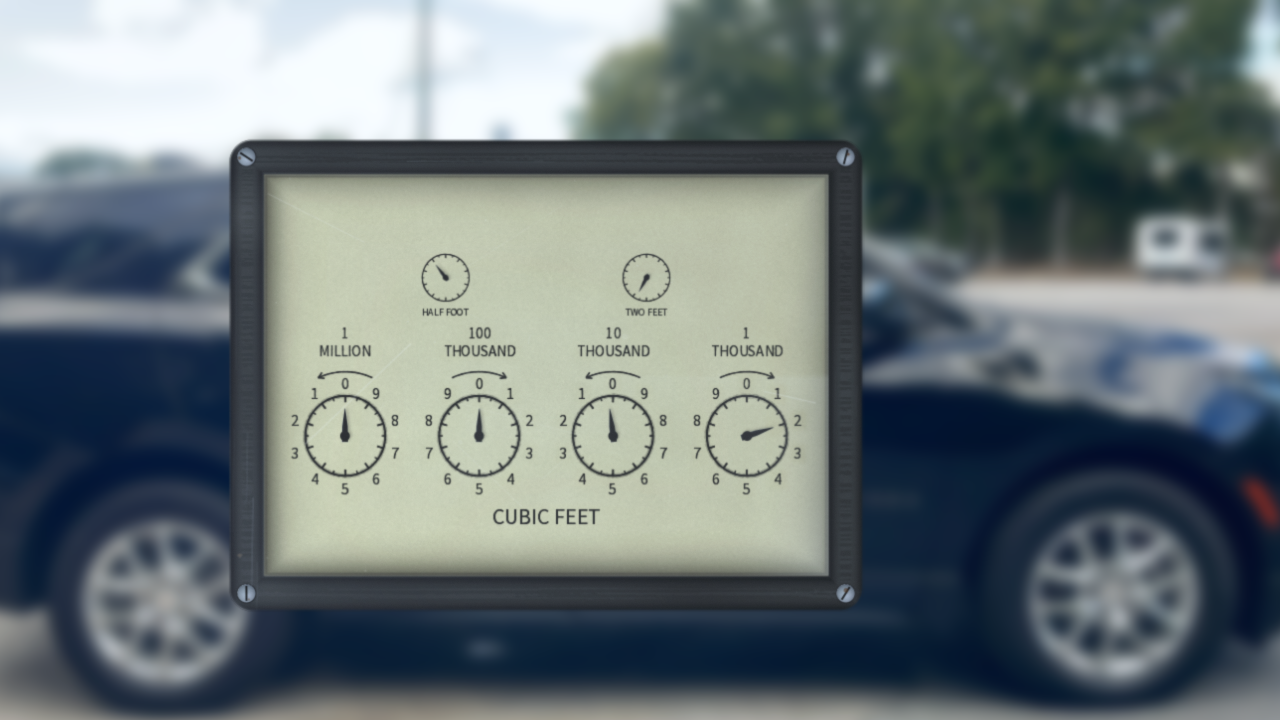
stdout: ft³ 200
